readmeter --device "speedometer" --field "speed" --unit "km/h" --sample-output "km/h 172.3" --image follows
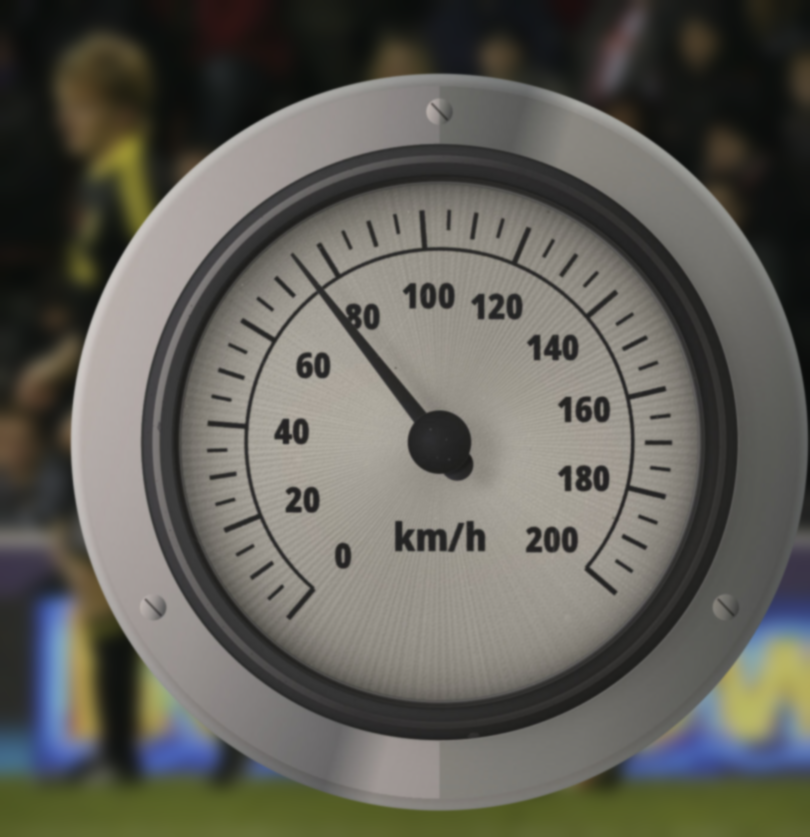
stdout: km/h 75
